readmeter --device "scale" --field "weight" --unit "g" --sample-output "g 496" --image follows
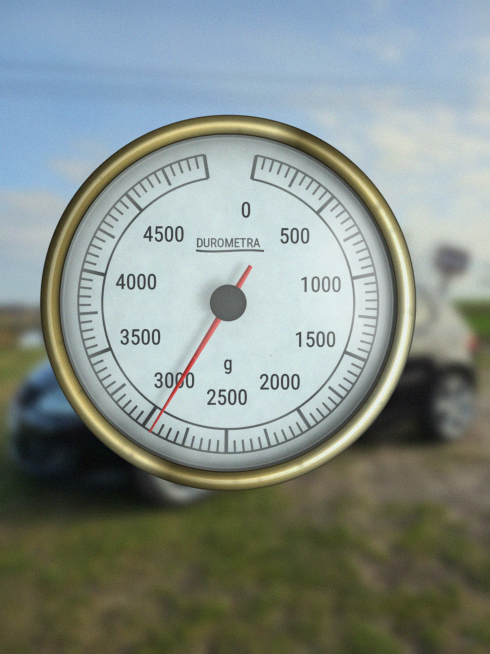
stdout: g 2950
